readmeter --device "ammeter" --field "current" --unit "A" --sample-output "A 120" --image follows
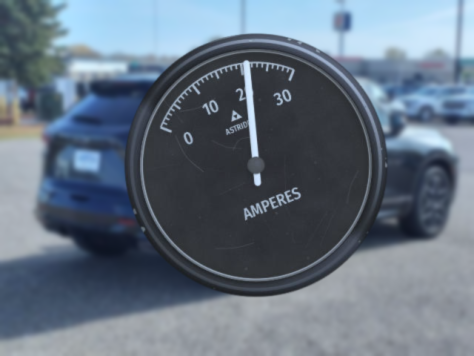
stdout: A 21
